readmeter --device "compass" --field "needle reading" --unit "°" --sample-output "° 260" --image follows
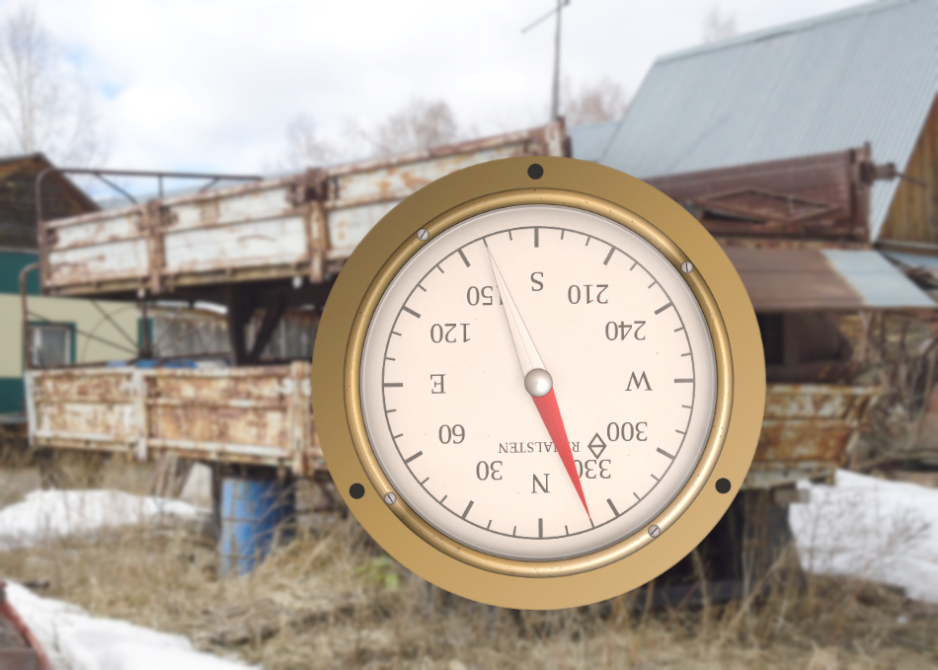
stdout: ° 340
